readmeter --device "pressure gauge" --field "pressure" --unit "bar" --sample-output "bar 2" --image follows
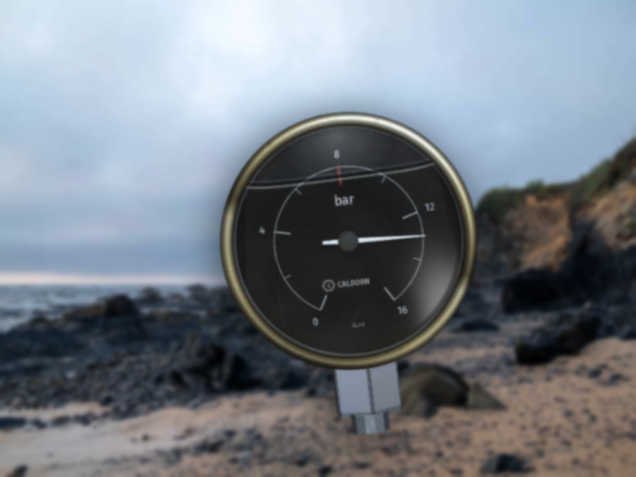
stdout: bar 13
